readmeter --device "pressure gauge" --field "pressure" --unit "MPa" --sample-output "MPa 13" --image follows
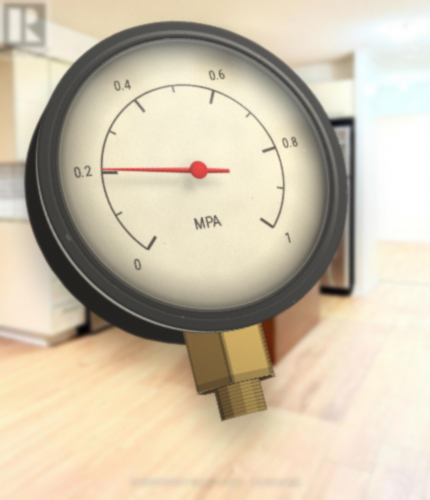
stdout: MPa 0.2
